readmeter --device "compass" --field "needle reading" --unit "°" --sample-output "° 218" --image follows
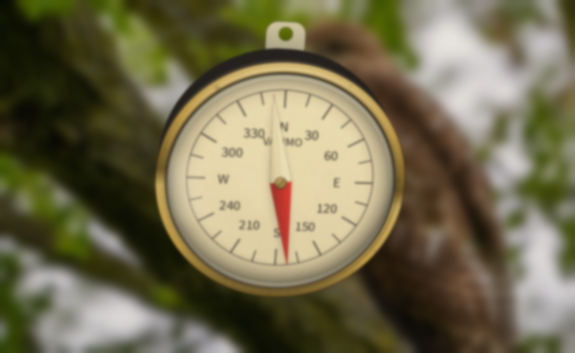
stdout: ° 172.5
